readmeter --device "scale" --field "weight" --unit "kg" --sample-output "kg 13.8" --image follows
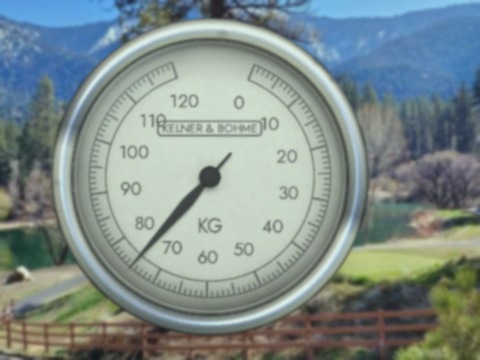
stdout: kg 75
